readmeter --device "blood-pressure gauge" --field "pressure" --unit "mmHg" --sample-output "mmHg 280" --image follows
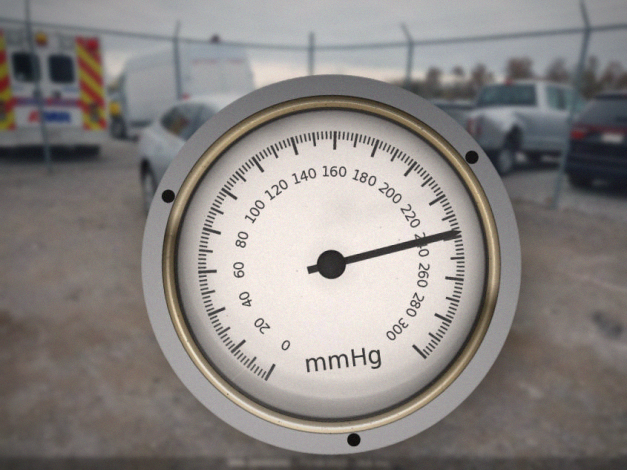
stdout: mmHg 238
